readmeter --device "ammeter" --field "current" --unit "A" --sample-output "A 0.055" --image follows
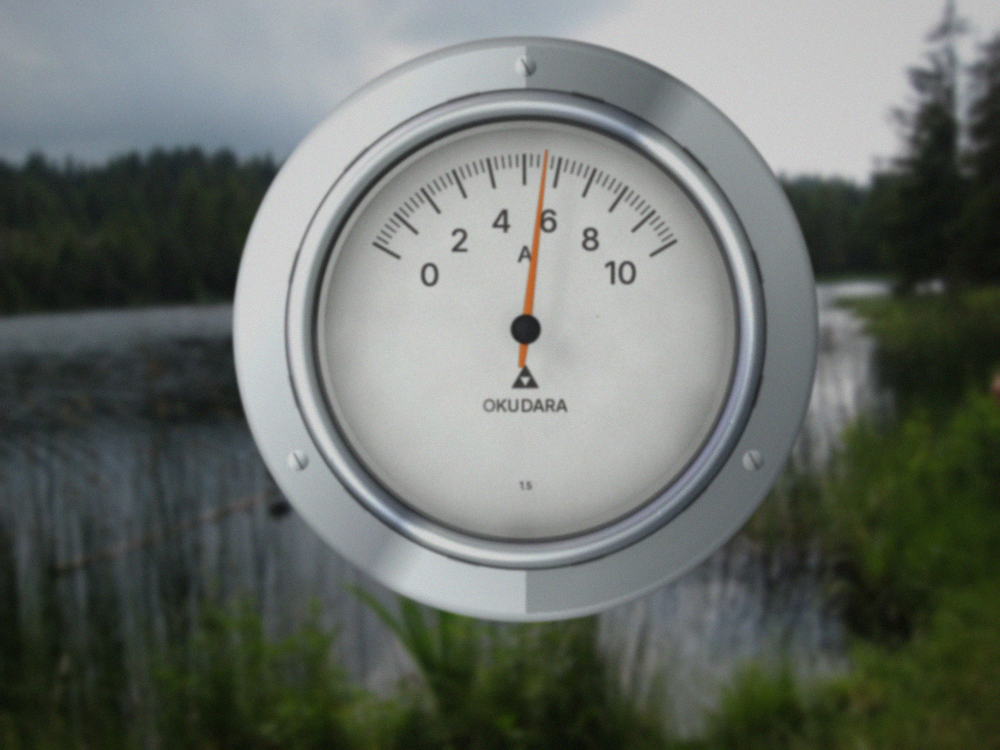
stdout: A 5.6
